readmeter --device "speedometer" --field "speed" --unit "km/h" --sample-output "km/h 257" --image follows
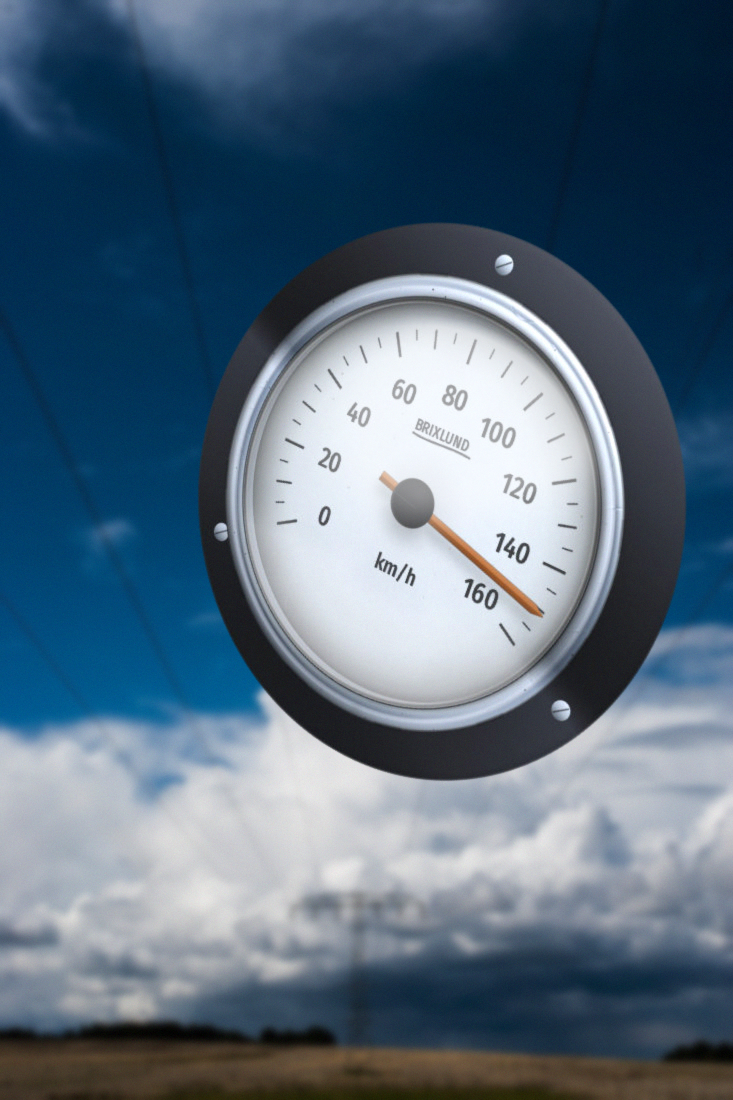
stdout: km/h 150
